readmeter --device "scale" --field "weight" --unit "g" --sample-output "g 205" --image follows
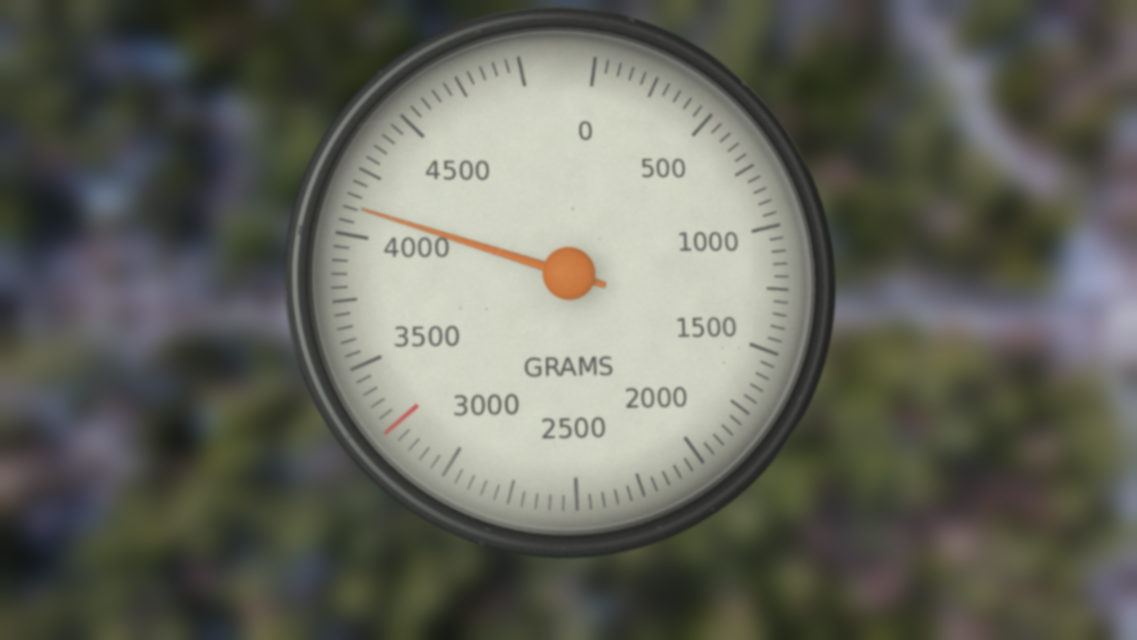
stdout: g 4100
